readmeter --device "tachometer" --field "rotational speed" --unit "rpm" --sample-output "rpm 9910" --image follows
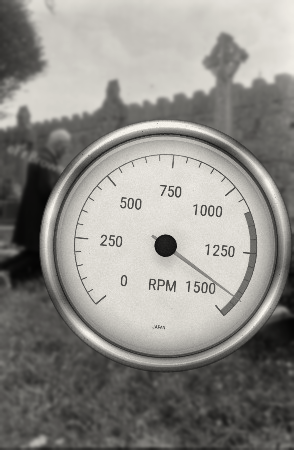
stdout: rpm 1425
